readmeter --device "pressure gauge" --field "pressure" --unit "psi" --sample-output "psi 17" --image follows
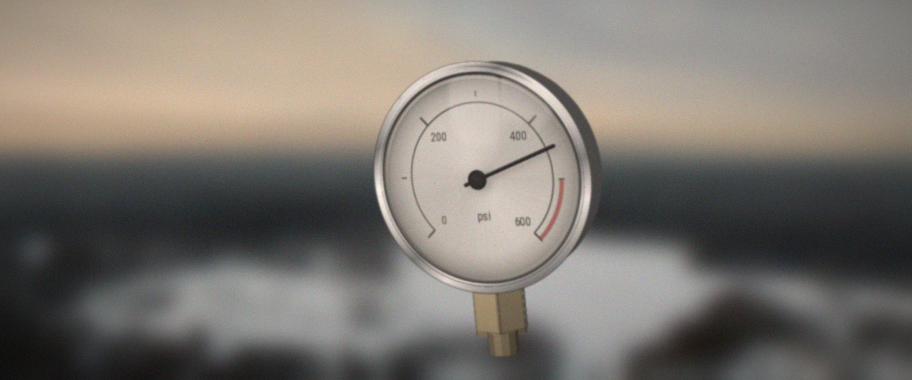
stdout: psi 450
